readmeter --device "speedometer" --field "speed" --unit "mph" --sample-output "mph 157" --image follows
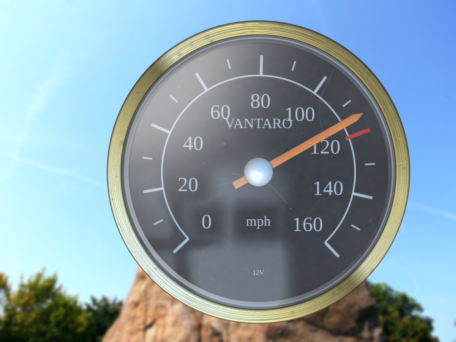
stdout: mph 115
